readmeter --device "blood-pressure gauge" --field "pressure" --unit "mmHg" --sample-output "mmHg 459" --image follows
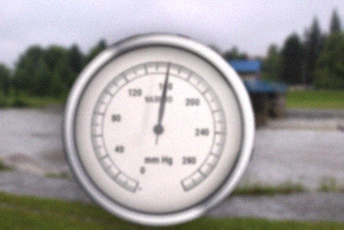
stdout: mmHg 160
